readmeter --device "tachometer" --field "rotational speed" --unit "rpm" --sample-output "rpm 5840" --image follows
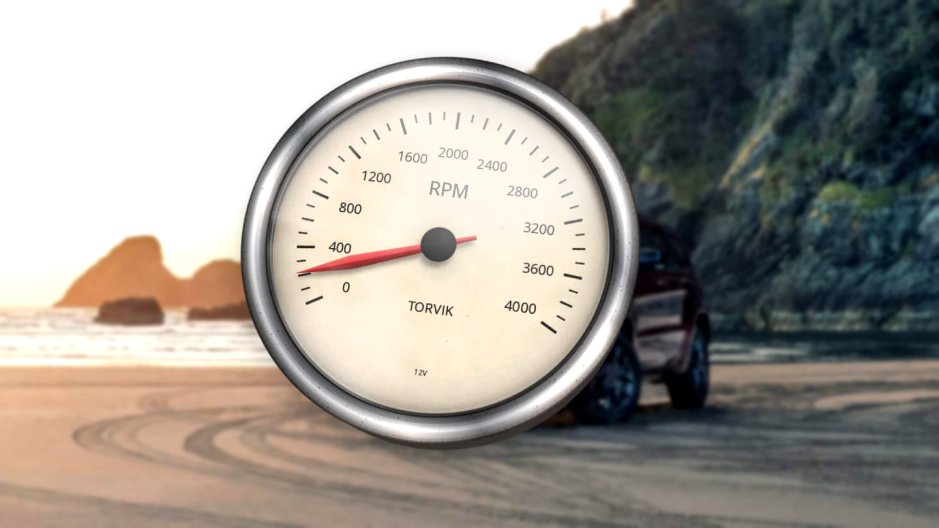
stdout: rpm 200
